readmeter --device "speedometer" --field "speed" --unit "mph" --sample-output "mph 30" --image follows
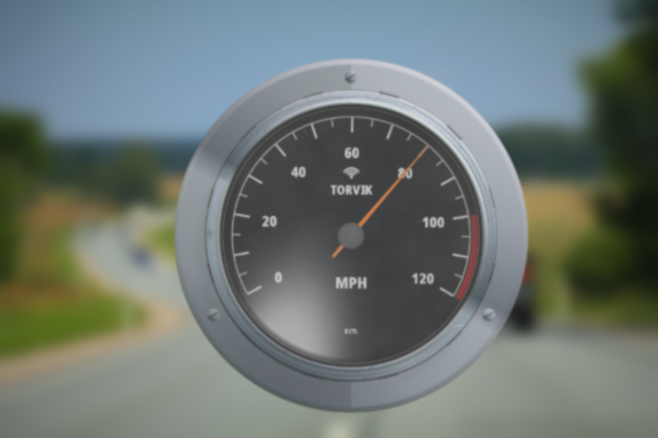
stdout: mph 80
